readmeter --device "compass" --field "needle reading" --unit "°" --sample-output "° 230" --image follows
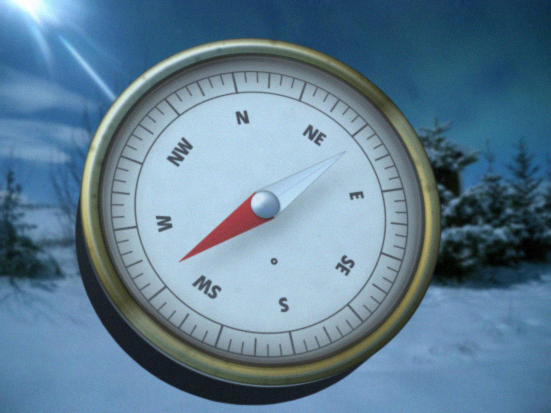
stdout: ° 245
